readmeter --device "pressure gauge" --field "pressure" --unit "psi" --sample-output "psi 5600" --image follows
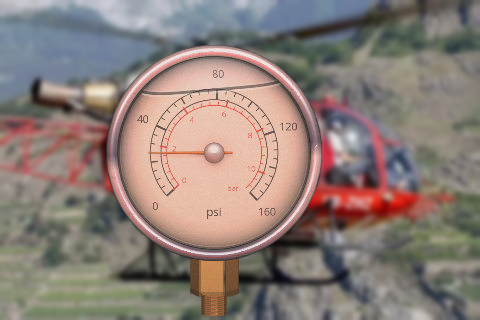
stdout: psi 25
